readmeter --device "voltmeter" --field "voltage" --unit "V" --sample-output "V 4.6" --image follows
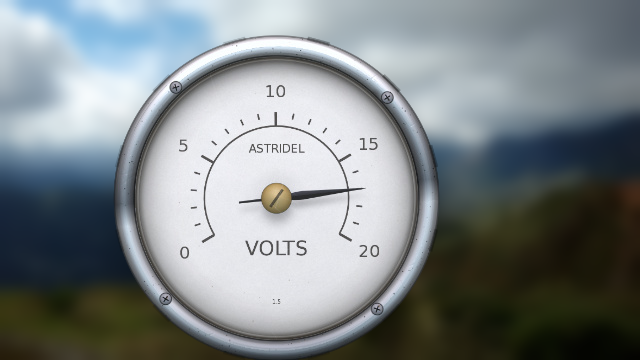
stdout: V 17
